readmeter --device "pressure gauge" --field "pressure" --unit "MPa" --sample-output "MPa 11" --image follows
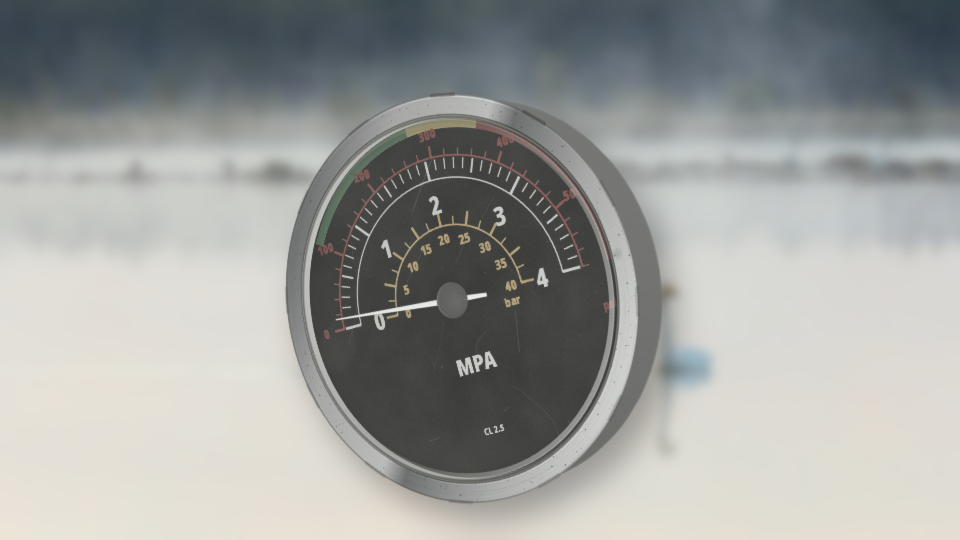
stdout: MPa 0.1
